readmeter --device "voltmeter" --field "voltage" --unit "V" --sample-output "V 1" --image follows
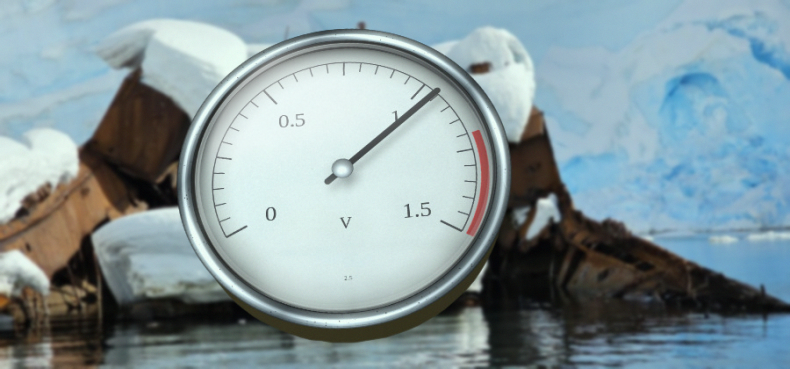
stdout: V 1.05
